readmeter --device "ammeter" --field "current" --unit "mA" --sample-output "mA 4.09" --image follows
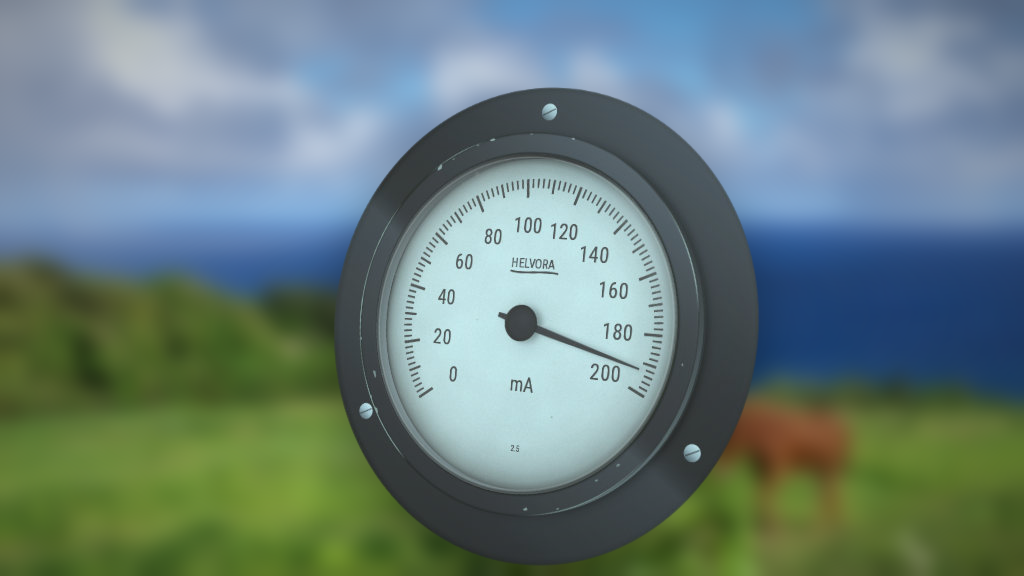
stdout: mA 192
